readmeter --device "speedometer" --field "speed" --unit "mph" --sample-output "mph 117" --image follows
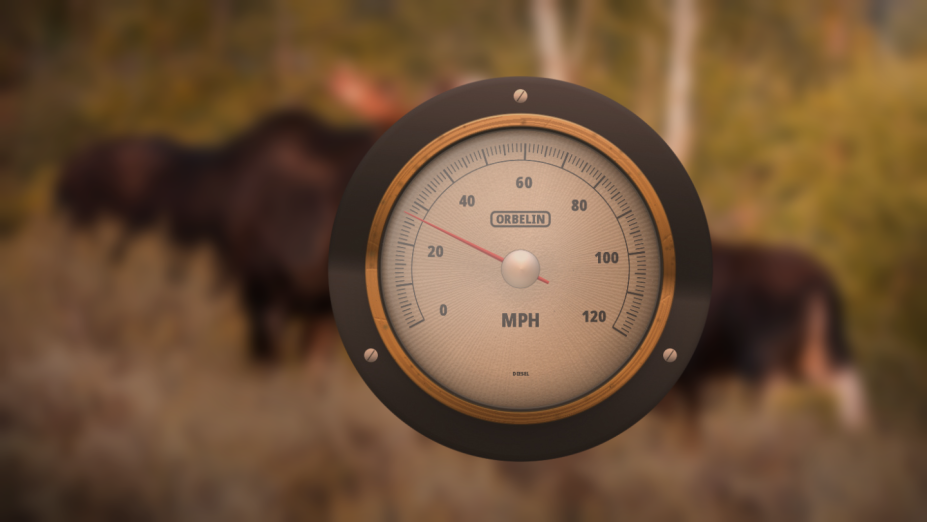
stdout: mph 27
